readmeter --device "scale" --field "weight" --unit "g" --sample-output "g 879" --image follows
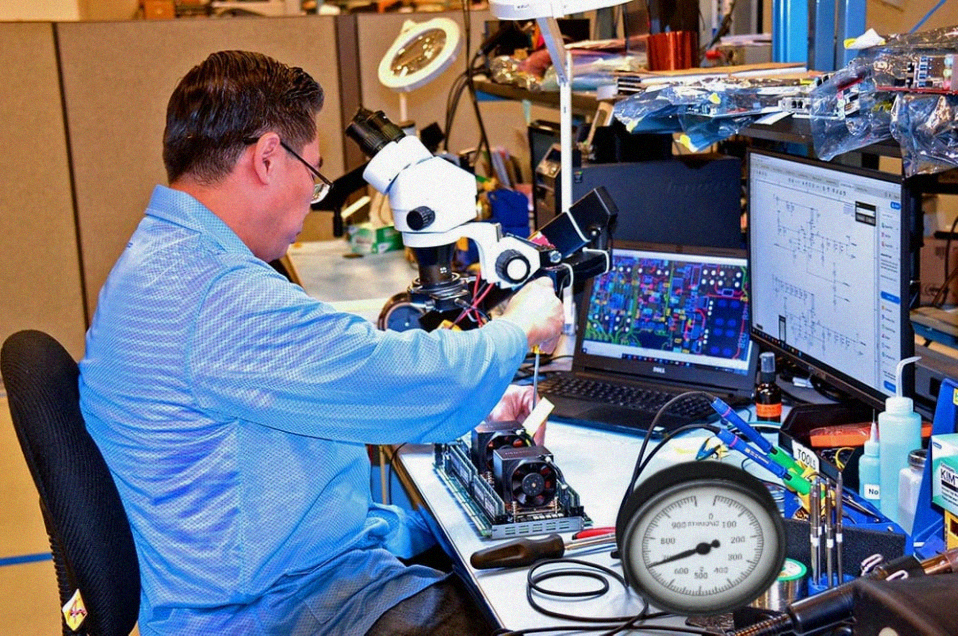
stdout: g 700
